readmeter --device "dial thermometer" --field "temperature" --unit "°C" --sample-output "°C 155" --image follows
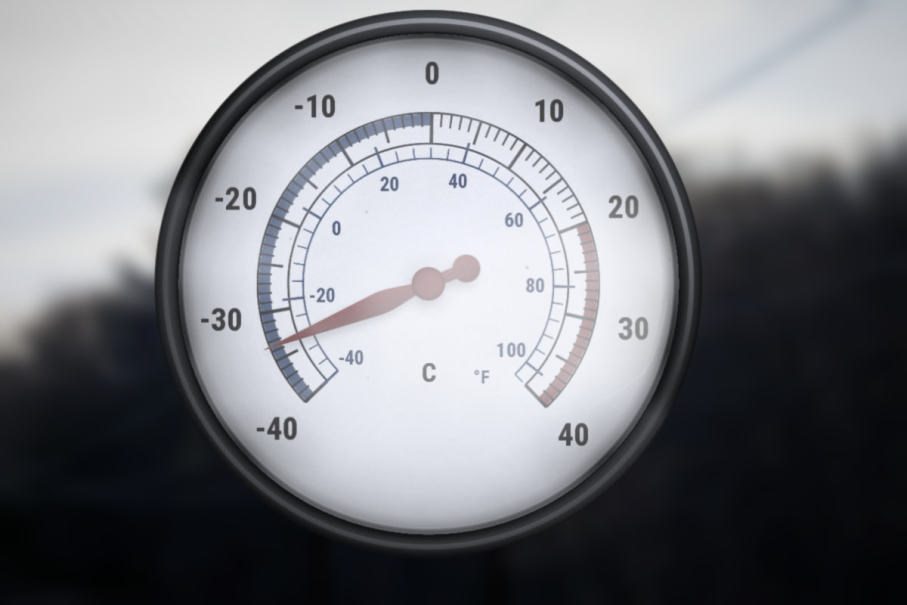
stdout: °C -33.5
